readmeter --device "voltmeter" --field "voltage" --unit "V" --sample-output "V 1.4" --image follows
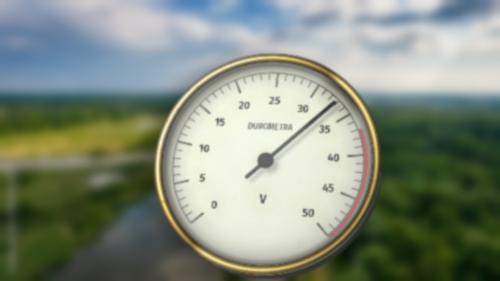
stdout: V 33
